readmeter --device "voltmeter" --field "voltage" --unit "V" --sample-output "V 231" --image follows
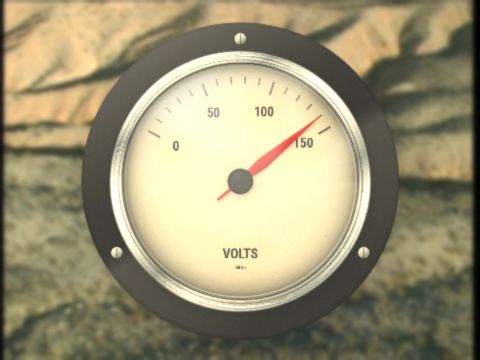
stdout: V 140
